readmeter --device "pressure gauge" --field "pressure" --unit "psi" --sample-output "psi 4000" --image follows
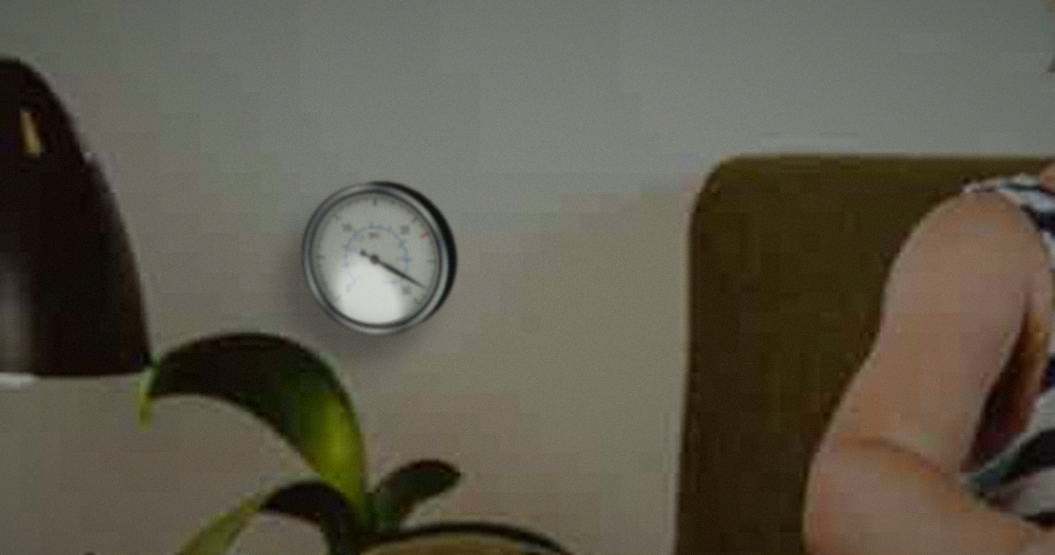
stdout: psi 28
